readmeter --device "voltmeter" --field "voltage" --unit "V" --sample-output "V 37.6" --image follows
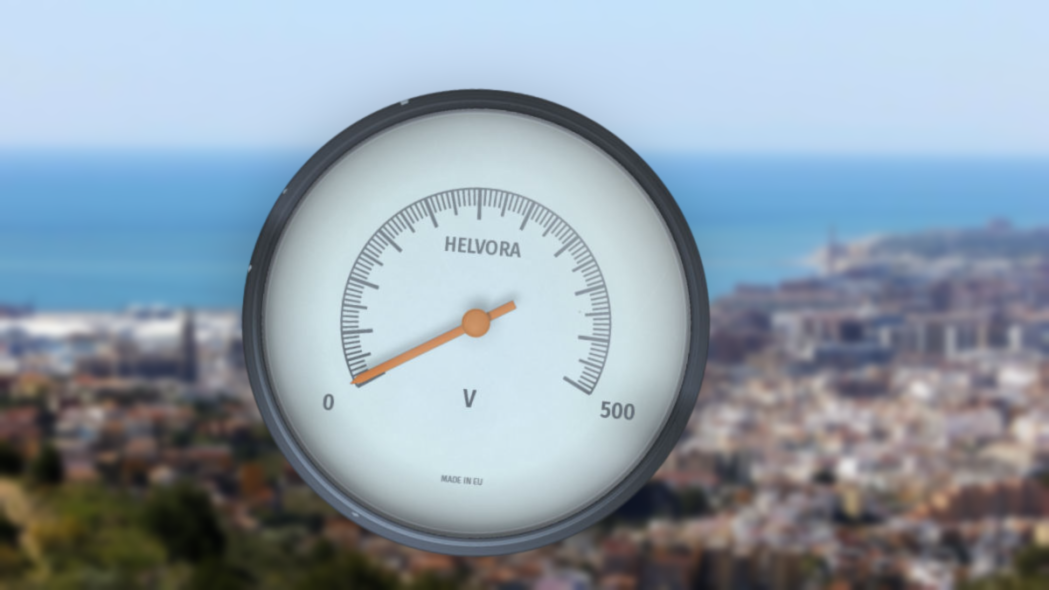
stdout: V 5
